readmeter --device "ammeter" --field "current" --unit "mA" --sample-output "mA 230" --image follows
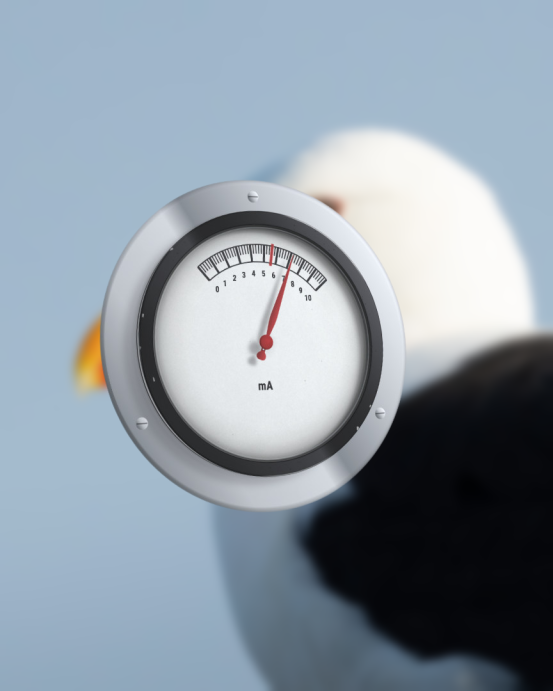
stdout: mA 7
